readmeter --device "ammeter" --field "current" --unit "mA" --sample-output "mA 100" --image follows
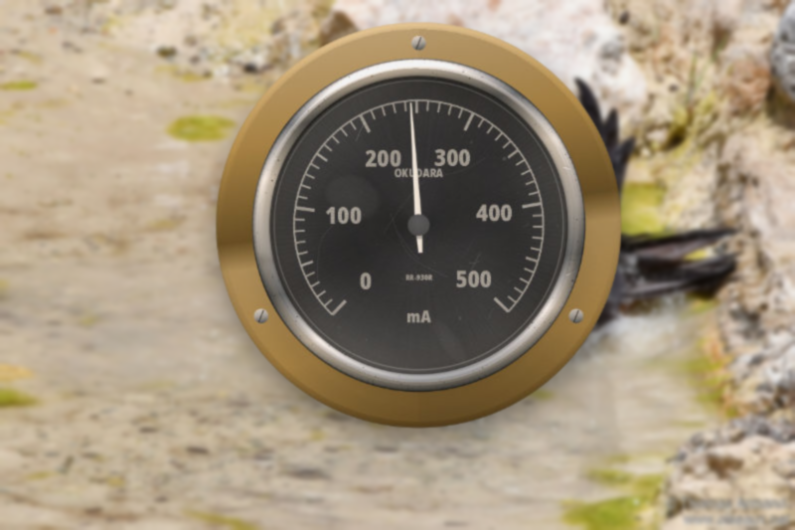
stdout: mA 245
